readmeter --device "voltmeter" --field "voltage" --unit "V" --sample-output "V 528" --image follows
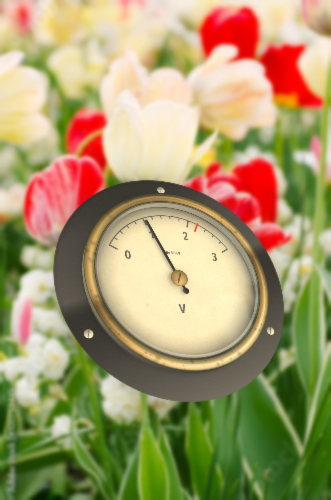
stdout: V 1
